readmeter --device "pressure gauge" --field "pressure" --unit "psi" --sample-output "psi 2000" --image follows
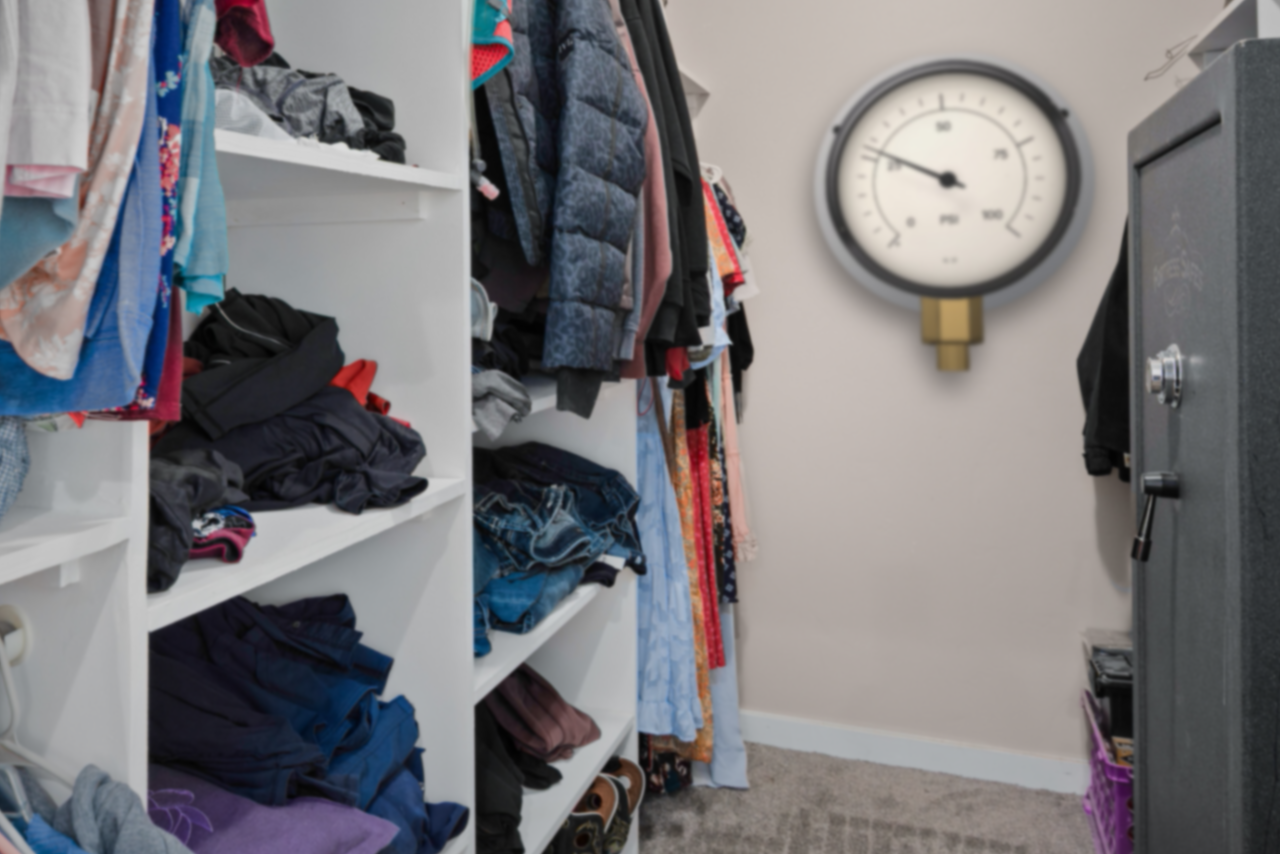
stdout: psi 27.5
